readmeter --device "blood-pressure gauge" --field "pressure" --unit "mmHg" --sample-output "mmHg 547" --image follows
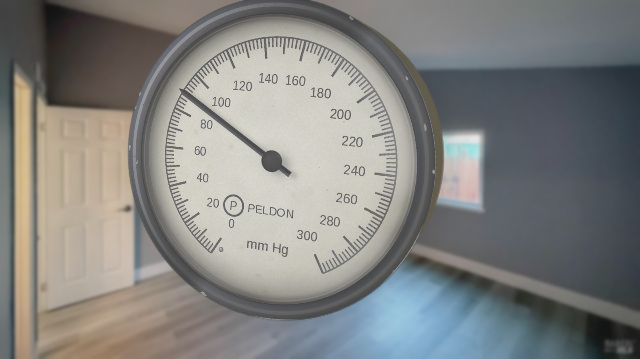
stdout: mmHg 90
